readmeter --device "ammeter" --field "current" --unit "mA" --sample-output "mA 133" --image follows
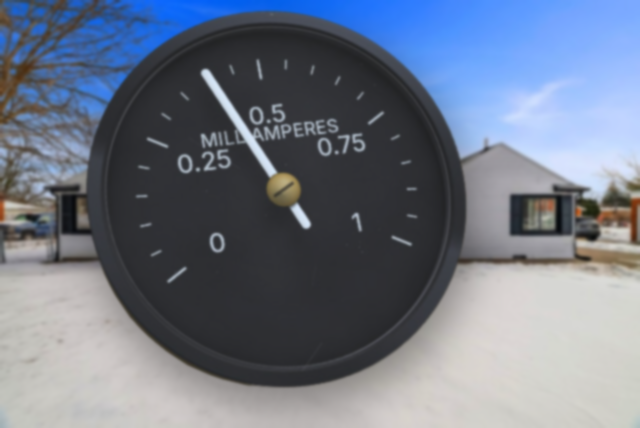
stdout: mA 0.4
